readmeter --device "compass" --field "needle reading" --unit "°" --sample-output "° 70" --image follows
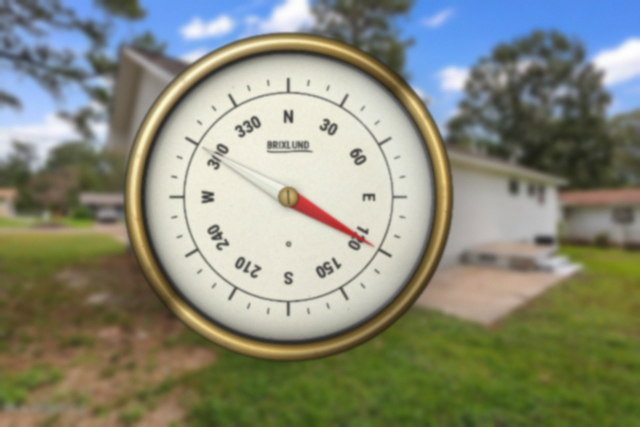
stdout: ° 120
